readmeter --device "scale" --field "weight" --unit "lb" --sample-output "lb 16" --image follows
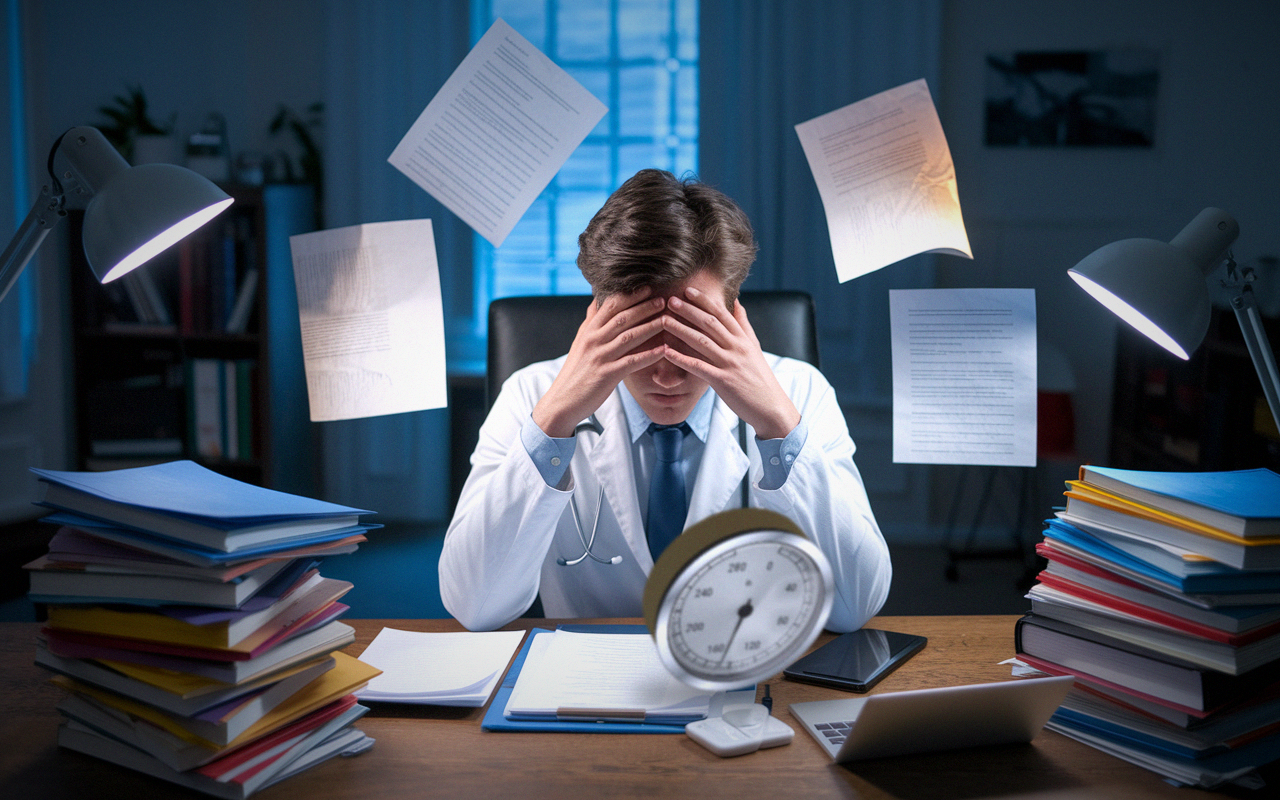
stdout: lb 150
